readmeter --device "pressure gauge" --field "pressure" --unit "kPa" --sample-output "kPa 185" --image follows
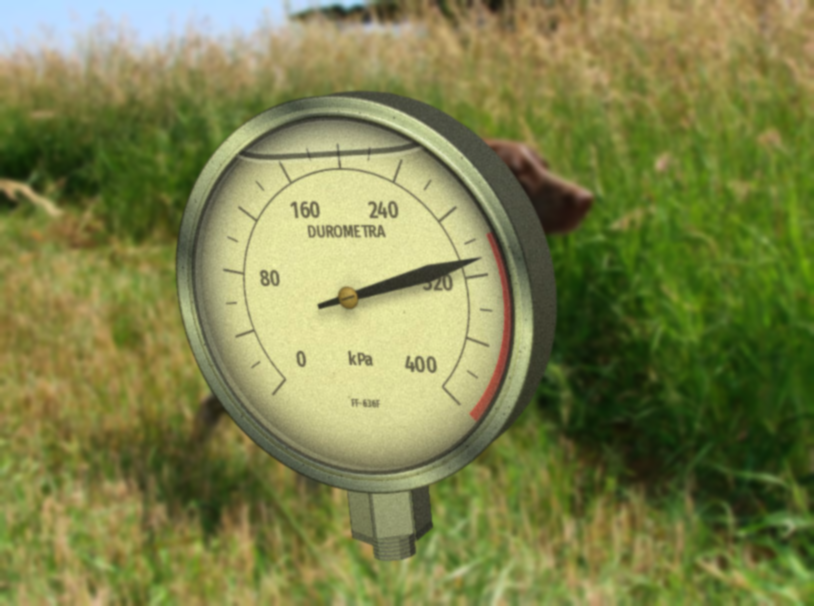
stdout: kPa 310
